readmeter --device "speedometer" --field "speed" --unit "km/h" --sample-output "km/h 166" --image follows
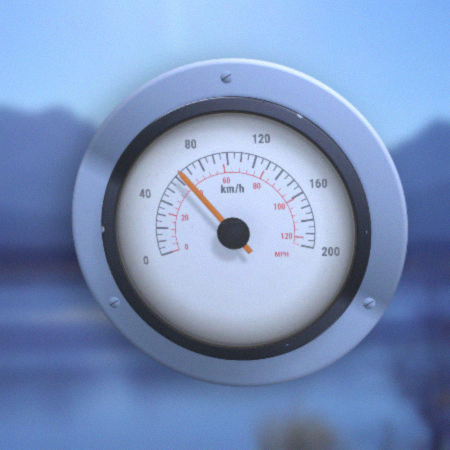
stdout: km/h 65
